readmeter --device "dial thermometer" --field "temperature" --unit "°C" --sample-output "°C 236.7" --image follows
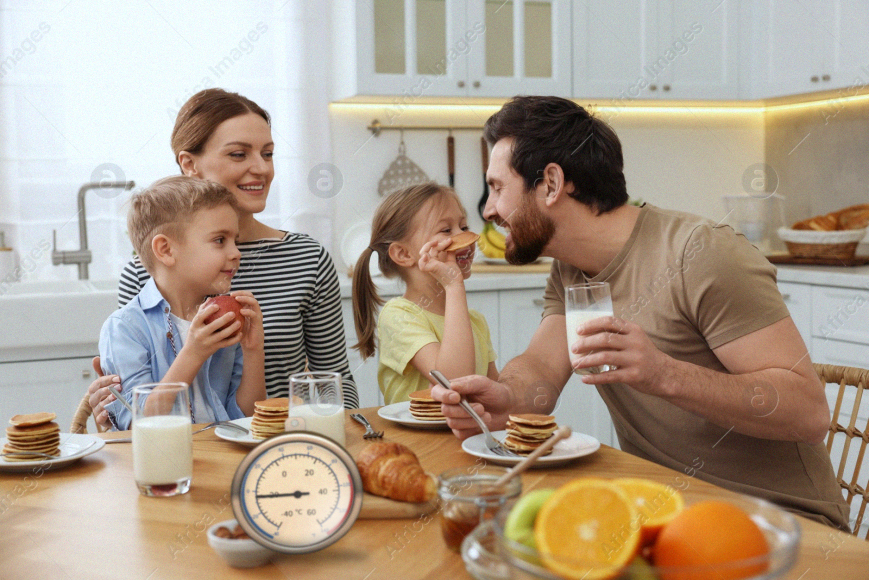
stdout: °C -20
